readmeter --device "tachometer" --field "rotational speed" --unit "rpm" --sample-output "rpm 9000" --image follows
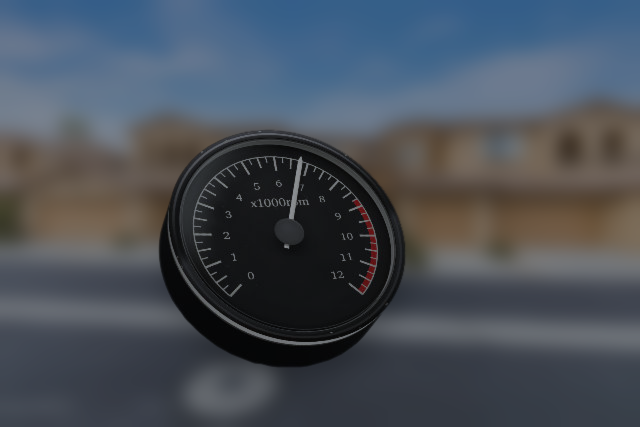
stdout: rpm 6750
